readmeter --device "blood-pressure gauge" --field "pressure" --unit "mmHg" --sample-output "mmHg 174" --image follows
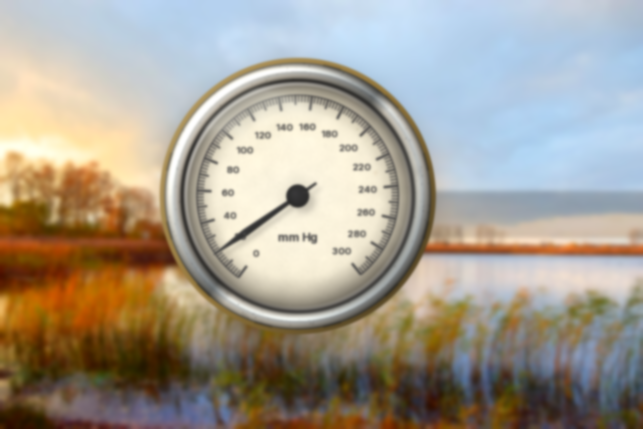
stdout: mmHg 20
